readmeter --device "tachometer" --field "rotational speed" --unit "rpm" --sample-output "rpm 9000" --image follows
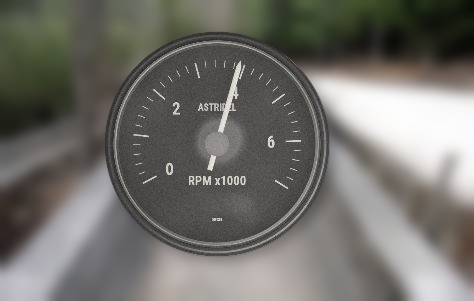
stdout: rpm 3900
